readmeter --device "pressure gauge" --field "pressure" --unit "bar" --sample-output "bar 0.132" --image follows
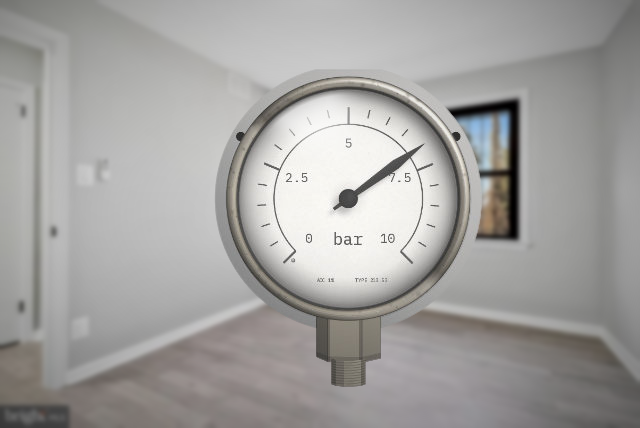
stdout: bar 7
